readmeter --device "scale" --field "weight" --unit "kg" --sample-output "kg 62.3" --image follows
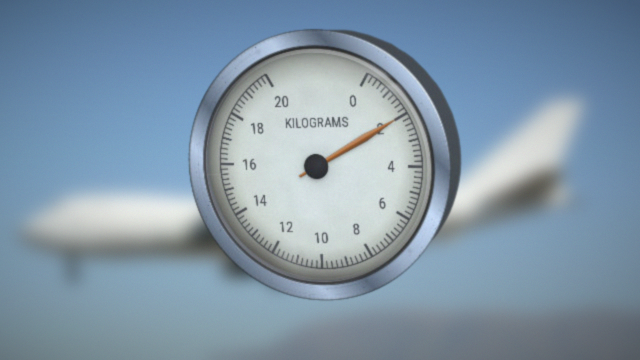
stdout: kg 2
